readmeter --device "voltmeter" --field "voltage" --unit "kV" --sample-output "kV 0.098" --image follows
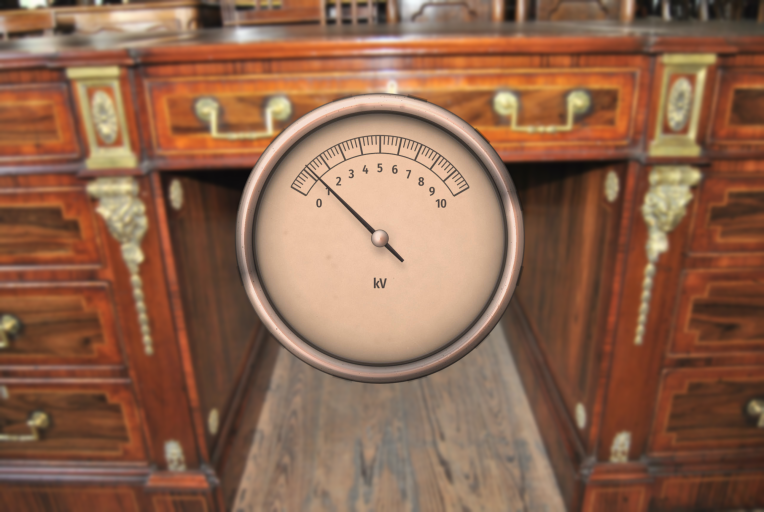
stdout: kV 1.2
